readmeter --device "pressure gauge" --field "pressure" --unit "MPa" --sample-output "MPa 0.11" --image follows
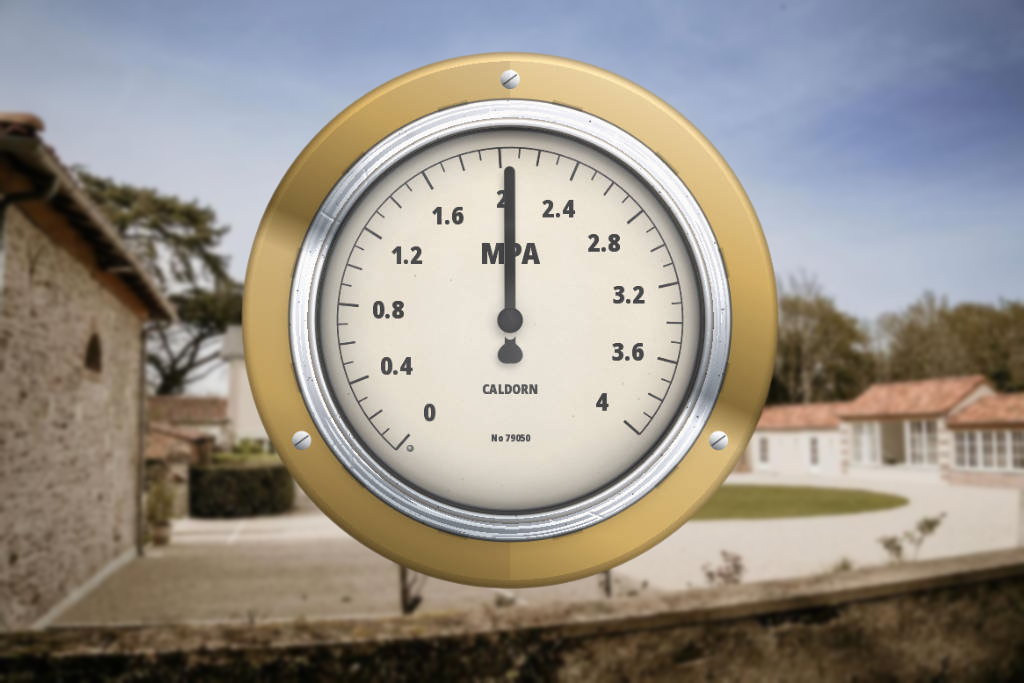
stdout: MPa 2.05
